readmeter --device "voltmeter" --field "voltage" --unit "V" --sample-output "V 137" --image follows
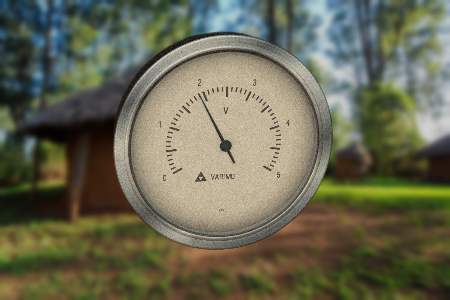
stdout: V 1.9
